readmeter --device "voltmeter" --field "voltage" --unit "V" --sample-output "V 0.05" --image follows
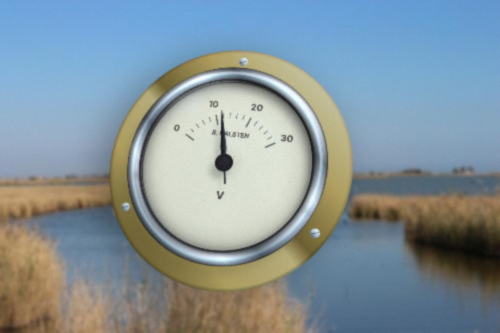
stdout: V 12
